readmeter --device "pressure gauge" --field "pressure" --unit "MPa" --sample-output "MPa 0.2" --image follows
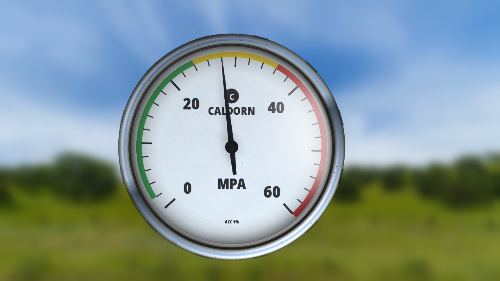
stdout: MPa 28
